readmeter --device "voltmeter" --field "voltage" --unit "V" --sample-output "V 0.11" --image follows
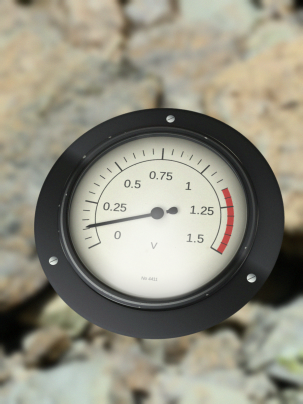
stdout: V 0.1
